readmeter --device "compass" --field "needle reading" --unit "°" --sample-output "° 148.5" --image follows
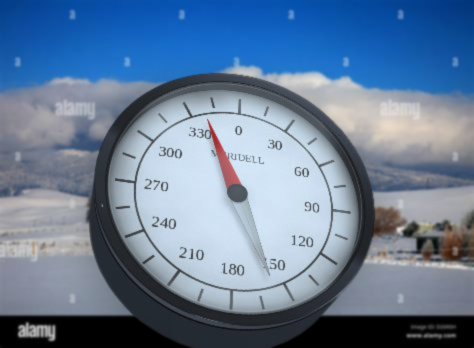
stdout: ° 337.5
